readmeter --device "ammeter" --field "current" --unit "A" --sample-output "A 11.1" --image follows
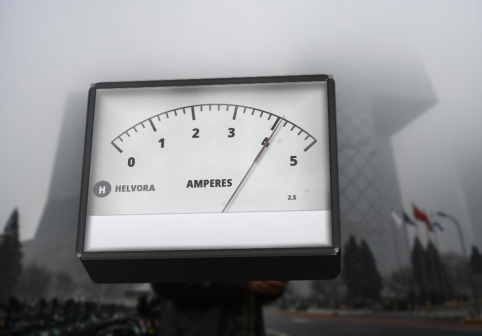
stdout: A 4.1
